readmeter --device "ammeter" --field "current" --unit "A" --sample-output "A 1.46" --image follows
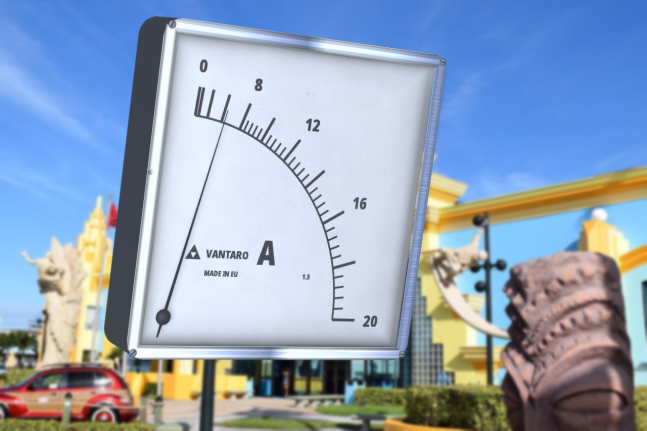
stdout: A 6
